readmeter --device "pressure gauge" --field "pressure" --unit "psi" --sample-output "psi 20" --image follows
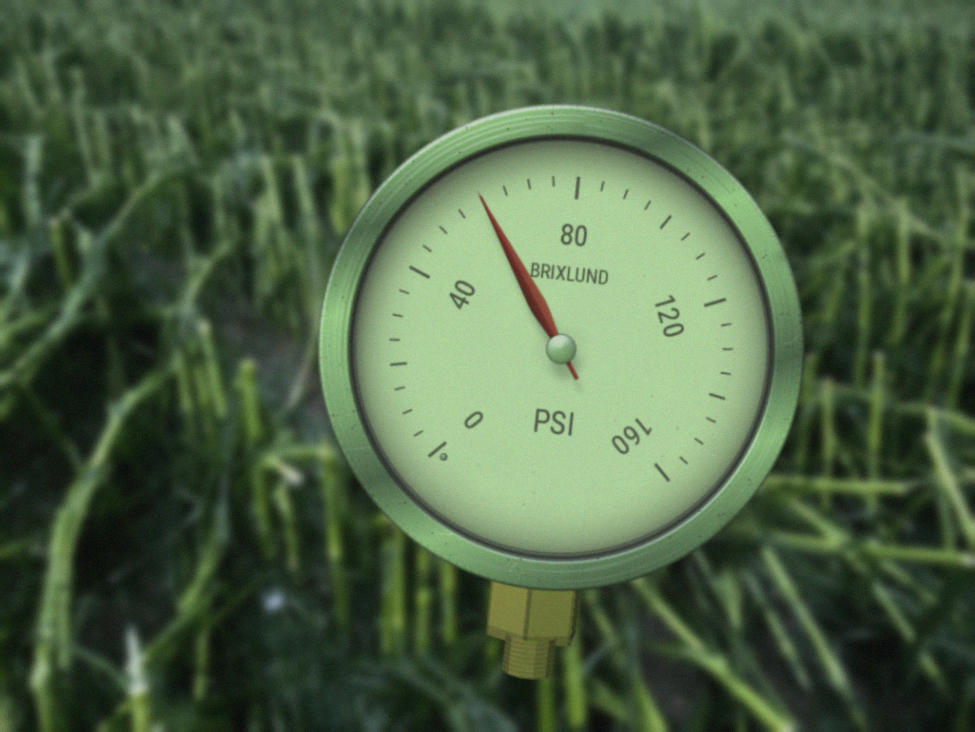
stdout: psi 60
